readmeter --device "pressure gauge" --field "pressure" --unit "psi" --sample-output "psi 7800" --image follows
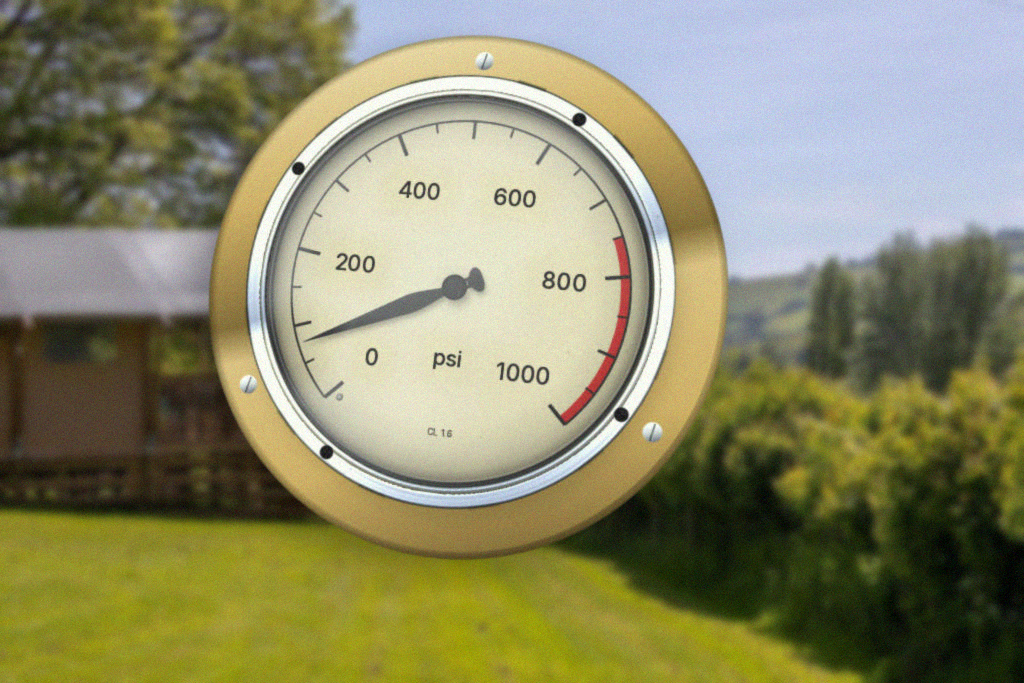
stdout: psi 75
